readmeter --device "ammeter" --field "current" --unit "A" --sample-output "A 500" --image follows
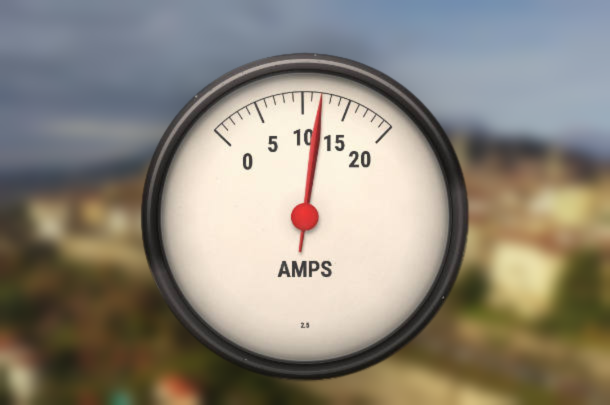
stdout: A 12
